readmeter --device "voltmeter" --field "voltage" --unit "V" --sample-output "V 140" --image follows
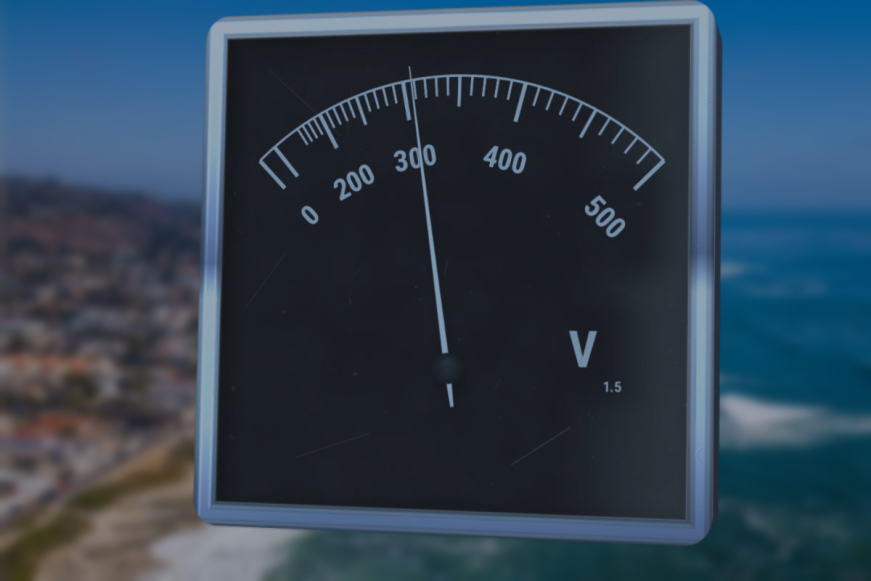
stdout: V 310
